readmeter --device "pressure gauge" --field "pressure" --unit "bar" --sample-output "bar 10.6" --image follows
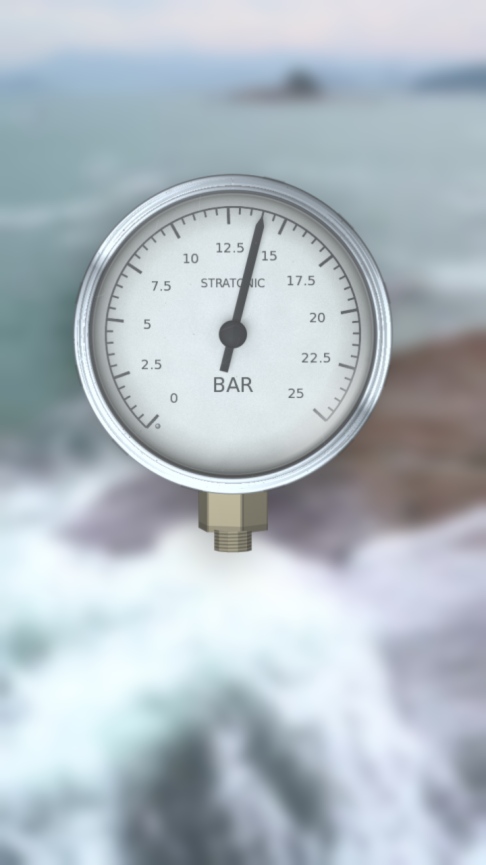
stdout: bar 14
